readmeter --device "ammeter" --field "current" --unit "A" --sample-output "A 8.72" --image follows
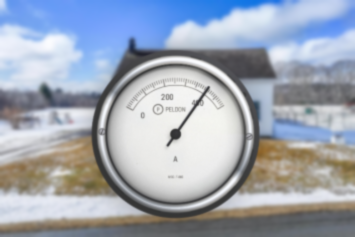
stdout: A 400
